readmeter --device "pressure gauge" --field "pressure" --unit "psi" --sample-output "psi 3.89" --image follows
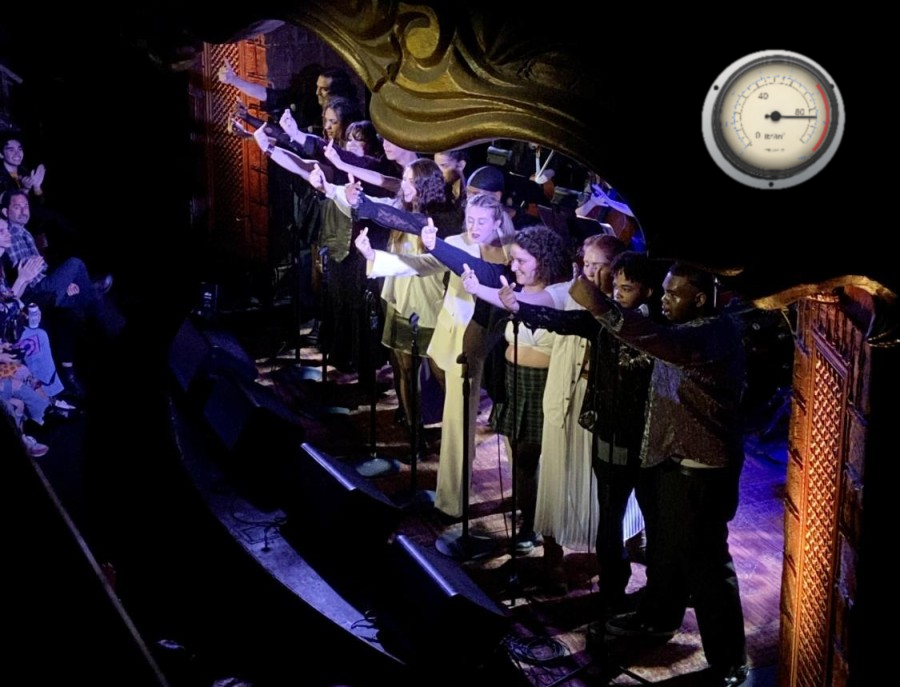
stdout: psi 85
